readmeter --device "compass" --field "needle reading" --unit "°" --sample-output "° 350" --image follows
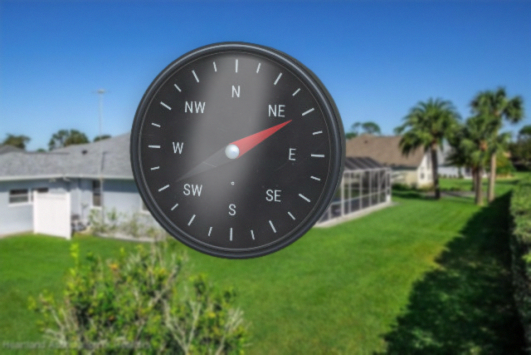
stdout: ° 60
